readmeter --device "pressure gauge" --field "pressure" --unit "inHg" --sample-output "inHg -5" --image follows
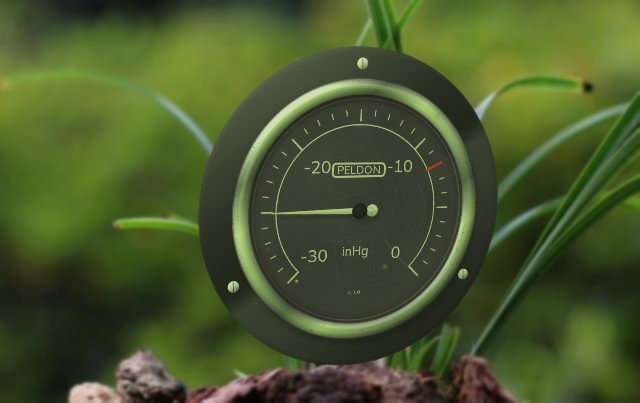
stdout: inHg -25
